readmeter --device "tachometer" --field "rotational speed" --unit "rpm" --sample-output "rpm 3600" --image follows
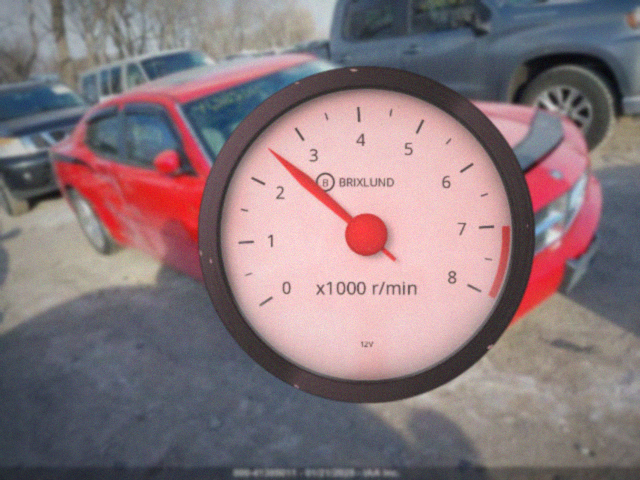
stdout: rpm 2500
